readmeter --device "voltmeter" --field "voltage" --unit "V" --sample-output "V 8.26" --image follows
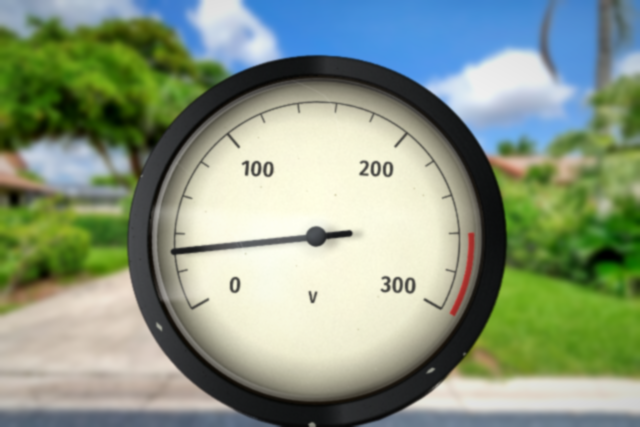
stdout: V 30
